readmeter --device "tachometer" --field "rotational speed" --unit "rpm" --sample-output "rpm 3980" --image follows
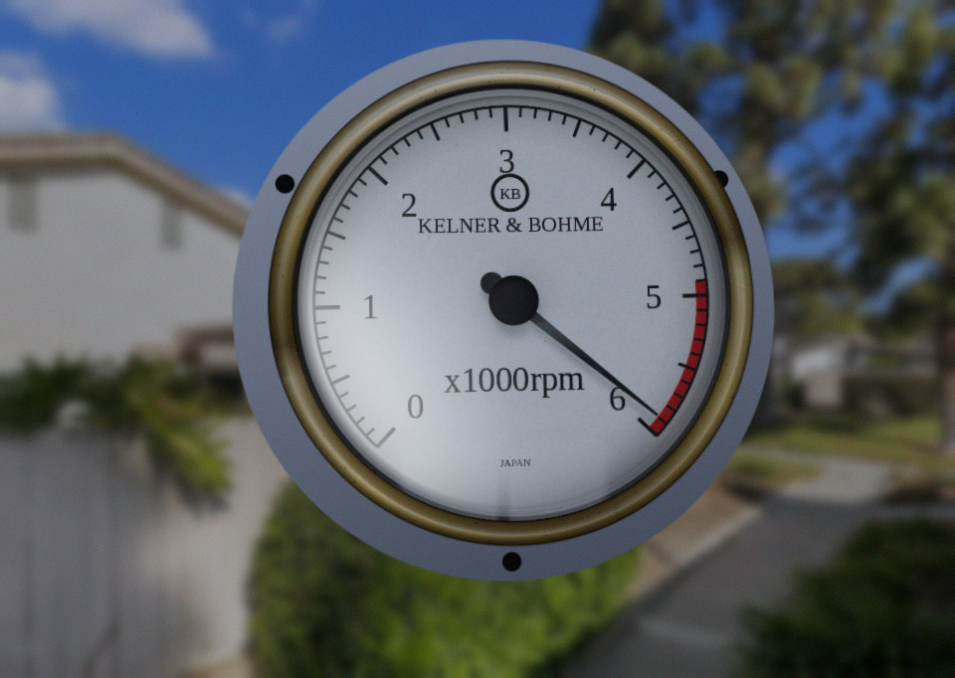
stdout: rpm 5900
